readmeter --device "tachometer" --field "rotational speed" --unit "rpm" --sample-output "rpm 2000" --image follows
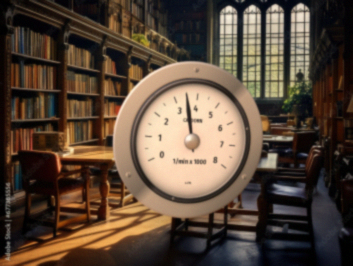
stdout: rpm 3500
